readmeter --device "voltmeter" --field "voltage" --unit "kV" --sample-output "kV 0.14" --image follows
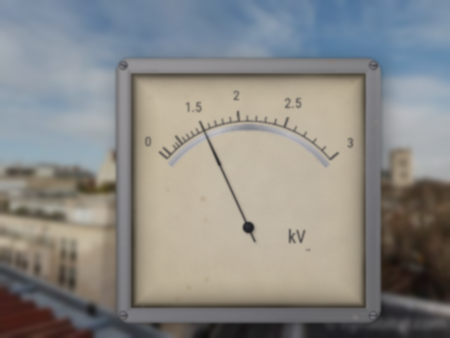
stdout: kV 1.5
